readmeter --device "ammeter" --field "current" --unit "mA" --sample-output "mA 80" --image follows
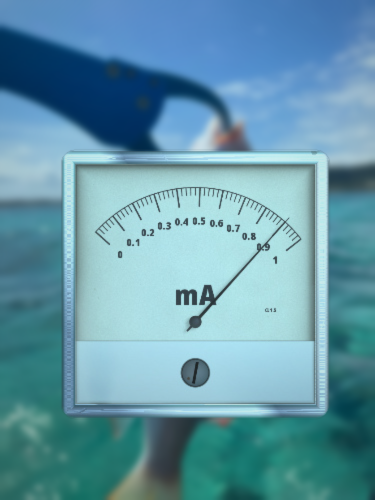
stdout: mA 0.9
